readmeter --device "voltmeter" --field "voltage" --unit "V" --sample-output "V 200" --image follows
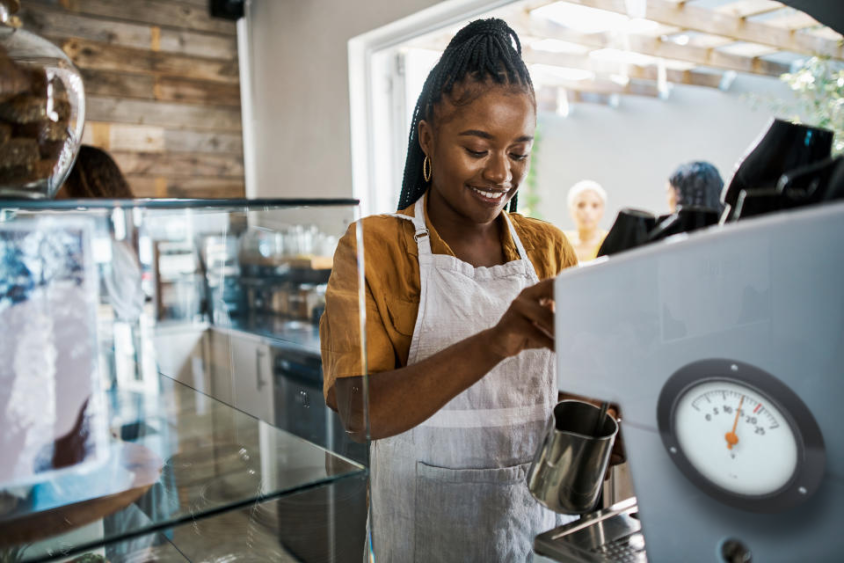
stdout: V 15
